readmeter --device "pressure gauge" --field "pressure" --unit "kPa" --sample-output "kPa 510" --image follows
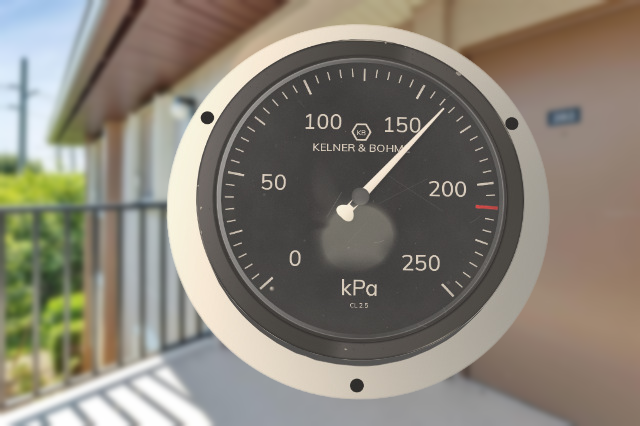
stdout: kPa 162.5
